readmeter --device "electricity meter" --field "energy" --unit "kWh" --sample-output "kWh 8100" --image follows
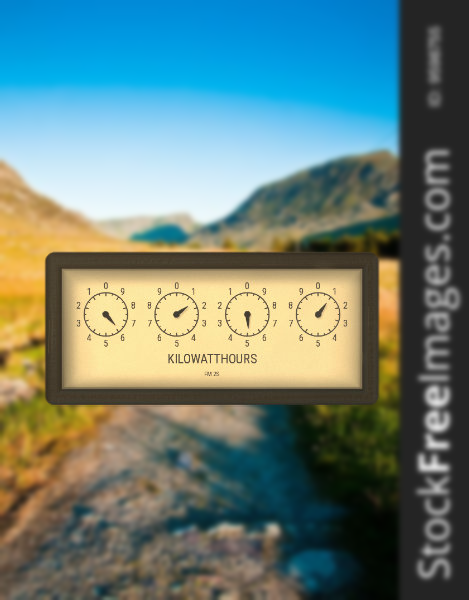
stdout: kWh 6151
